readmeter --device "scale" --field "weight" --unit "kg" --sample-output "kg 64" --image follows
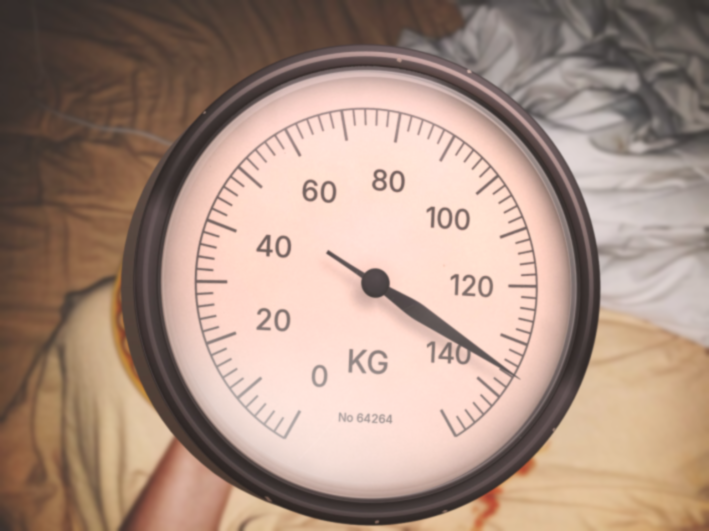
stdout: kg 136
